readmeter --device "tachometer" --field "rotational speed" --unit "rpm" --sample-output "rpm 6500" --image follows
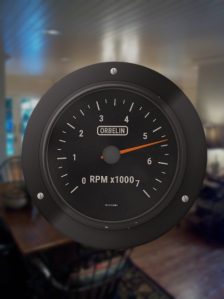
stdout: rpm 5375
